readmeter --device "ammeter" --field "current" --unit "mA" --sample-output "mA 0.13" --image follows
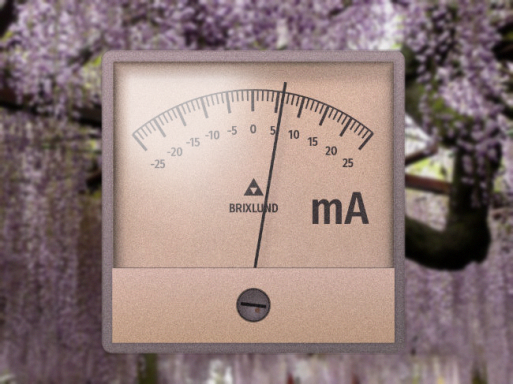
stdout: mA 6
